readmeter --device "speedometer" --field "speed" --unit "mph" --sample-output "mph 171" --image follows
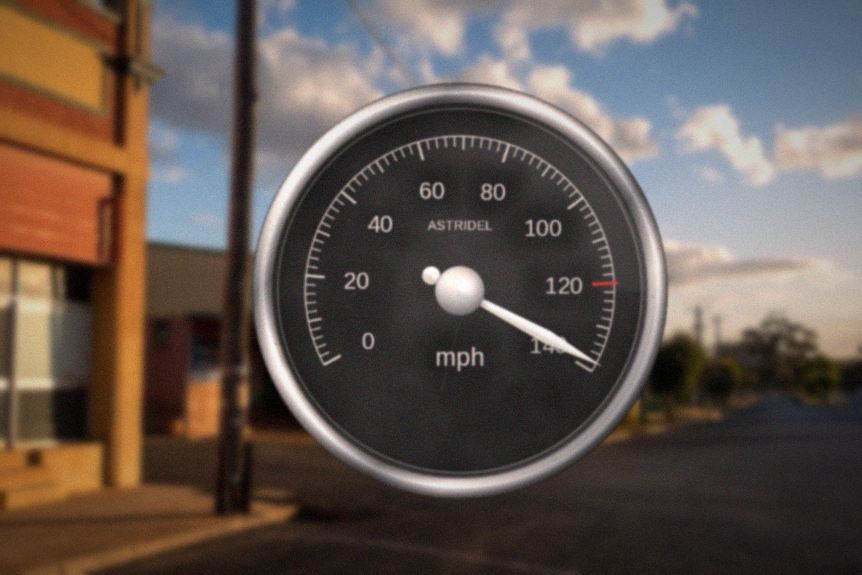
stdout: mph 138
